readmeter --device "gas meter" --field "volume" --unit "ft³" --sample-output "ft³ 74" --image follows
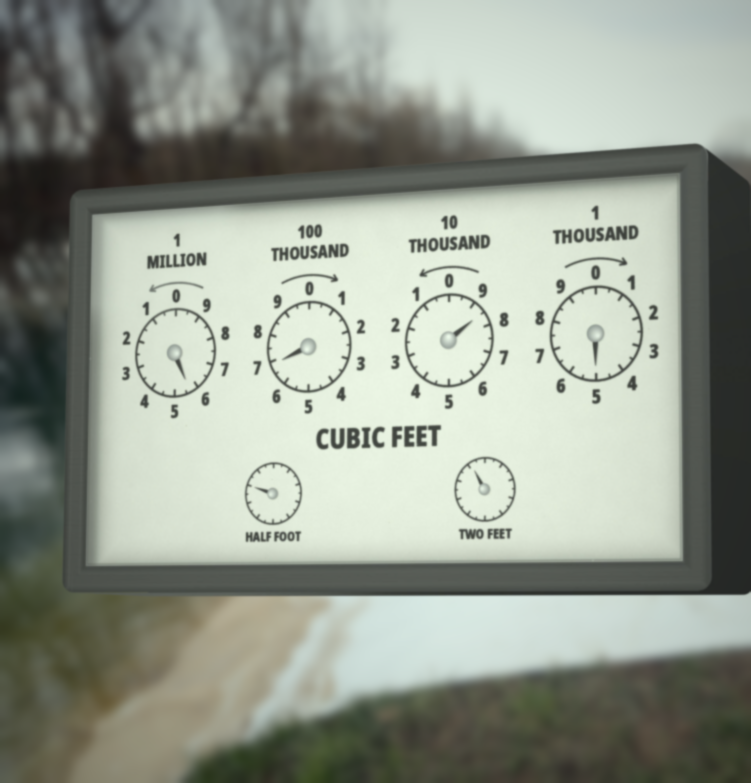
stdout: ft³ 568500
